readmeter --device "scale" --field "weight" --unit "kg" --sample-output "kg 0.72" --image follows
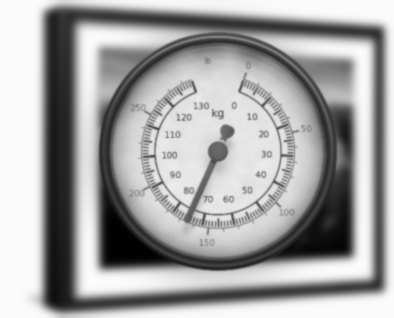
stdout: kg 75
